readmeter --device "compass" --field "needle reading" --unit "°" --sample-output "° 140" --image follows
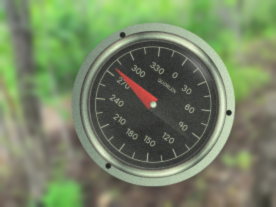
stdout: ° 277.5
